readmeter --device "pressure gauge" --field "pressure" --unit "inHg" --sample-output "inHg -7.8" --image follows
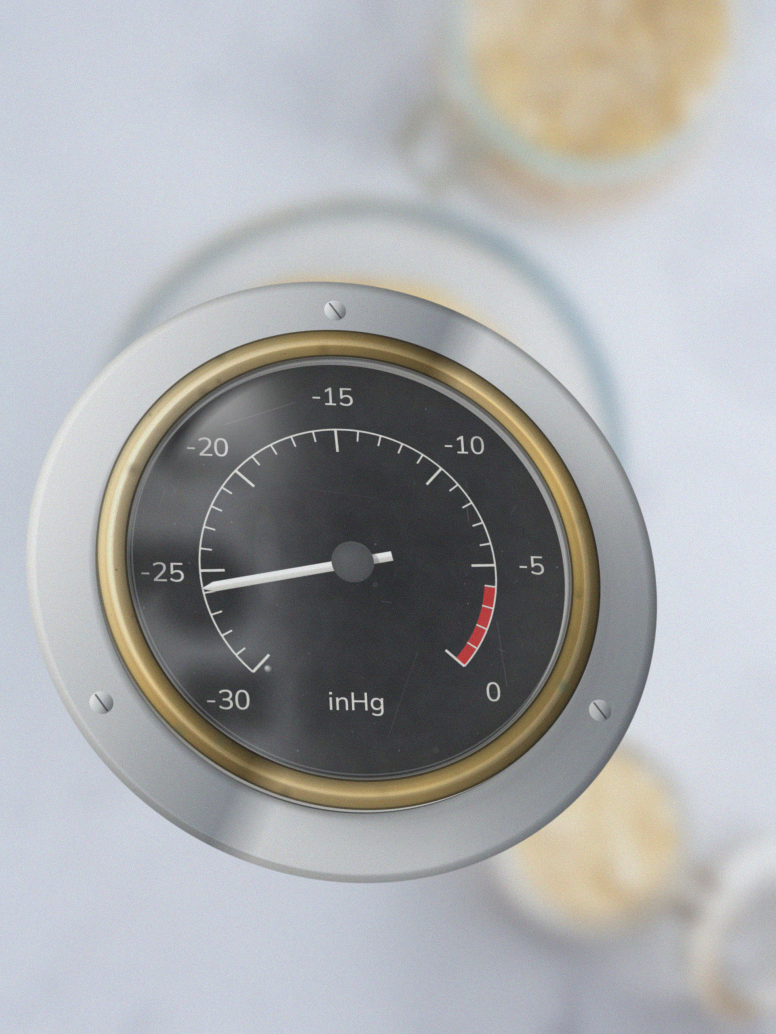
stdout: inHg -26
